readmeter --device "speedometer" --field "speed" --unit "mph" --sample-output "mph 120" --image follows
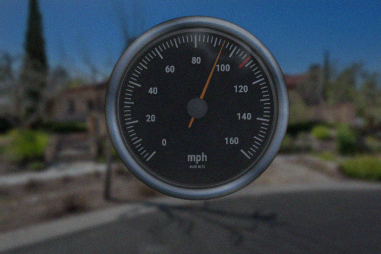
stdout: mph 94
